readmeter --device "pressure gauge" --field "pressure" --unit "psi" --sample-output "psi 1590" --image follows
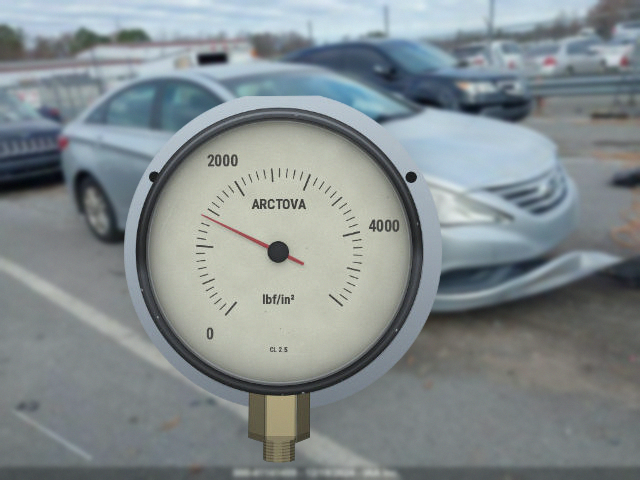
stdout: psi 1400
